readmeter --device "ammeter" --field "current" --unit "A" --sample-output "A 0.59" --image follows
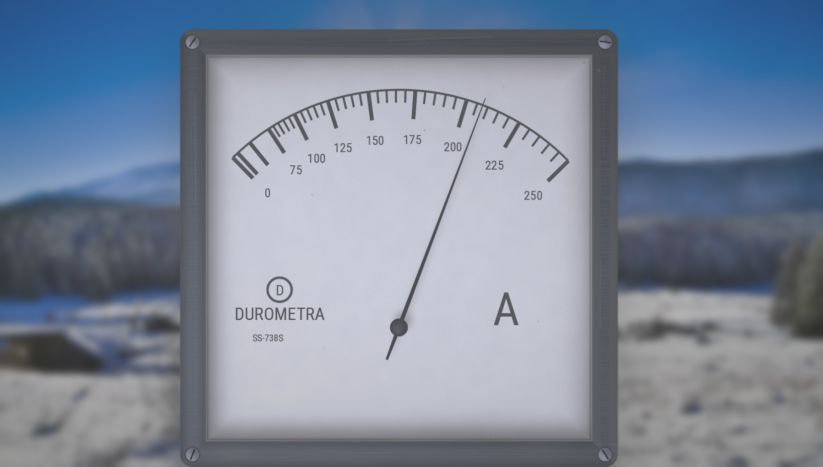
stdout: A 207.5
